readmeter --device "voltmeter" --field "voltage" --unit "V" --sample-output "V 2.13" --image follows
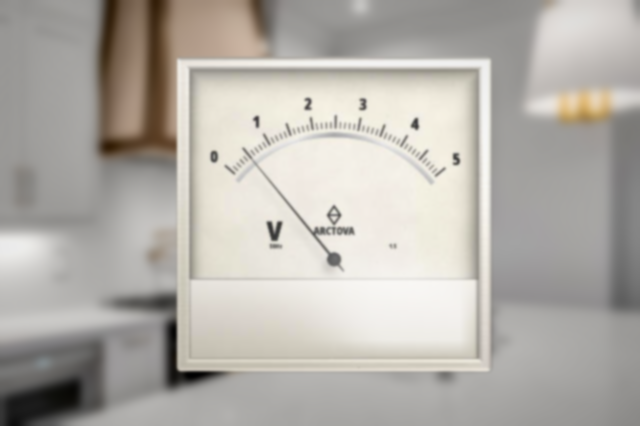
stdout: V 0.5
